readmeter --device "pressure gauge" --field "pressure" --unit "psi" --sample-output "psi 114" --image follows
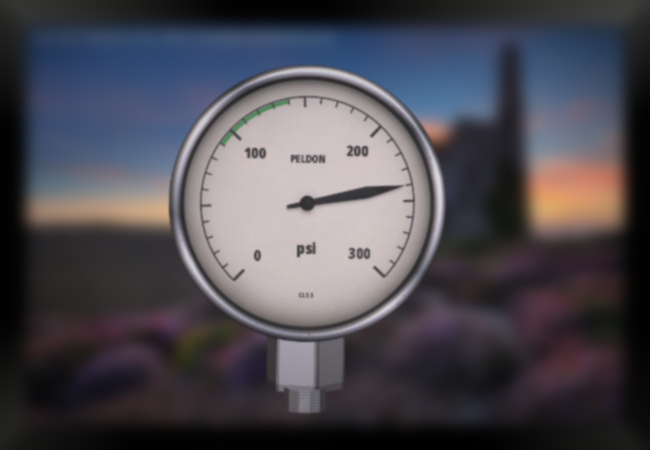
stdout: psi 240
